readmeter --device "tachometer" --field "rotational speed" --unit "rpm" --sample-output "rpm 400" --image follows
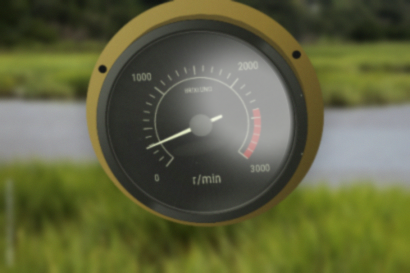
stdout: rpm 300
